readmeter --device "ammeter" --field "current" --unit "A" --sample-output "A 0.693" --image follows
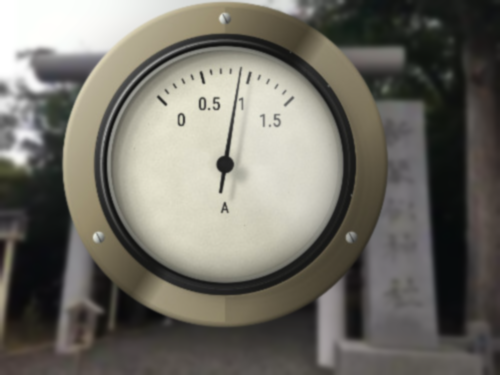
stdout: A 0.9
